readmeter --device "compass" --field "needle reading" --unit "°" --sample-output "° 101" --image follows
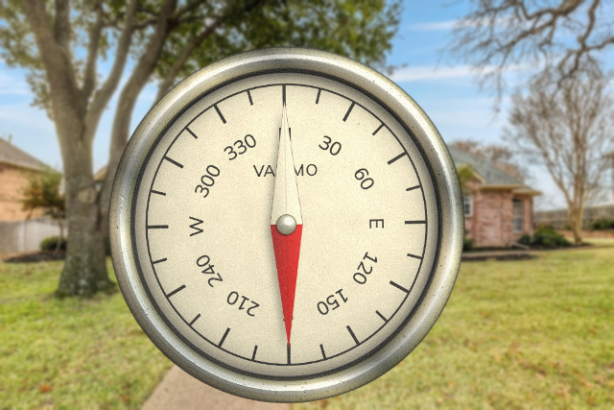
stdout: ° 180
